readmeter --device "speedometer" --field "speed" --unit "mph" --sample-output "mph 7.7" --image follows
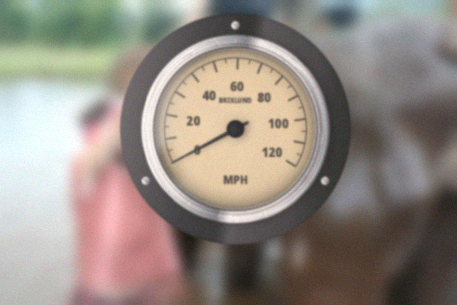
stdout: mph 0
